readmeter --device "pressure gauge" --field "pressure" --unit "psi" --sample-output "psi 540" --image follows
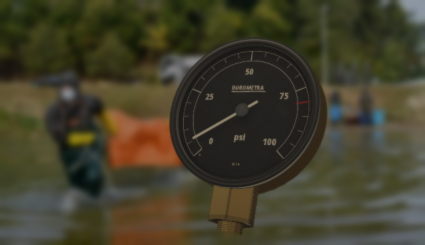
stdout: psi 5
